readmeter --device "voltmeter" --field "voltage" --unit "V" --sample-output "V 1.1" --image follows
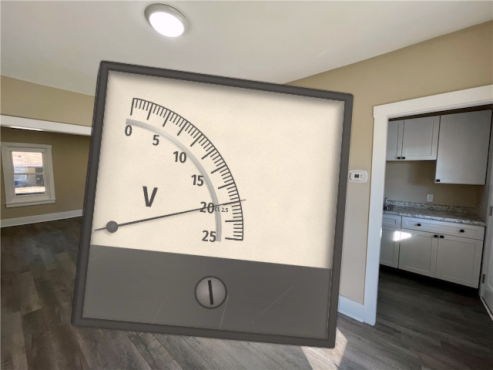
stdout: V 20
